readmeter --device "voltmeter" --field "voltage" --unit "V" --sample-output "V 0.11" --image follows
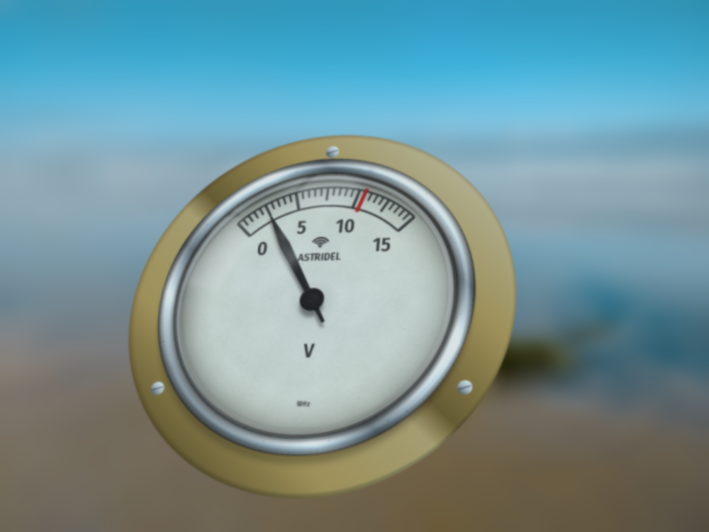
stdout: V 2.5
